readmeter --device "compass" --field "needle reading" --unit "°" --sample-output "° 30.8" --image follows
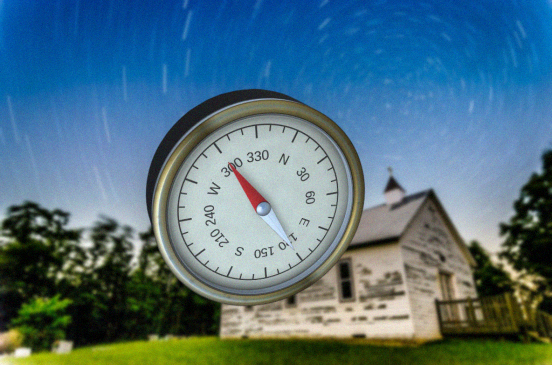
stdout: ° 300
